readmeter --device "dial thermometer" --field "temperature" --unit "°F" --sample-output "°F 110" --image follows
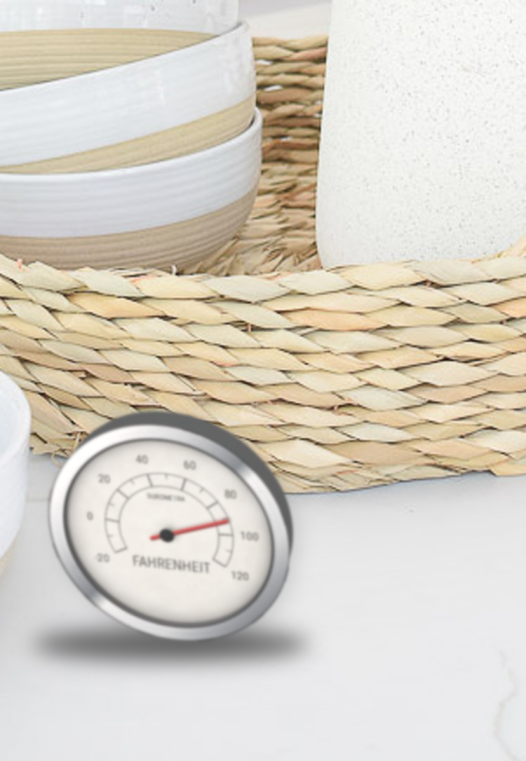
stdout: °F 90
